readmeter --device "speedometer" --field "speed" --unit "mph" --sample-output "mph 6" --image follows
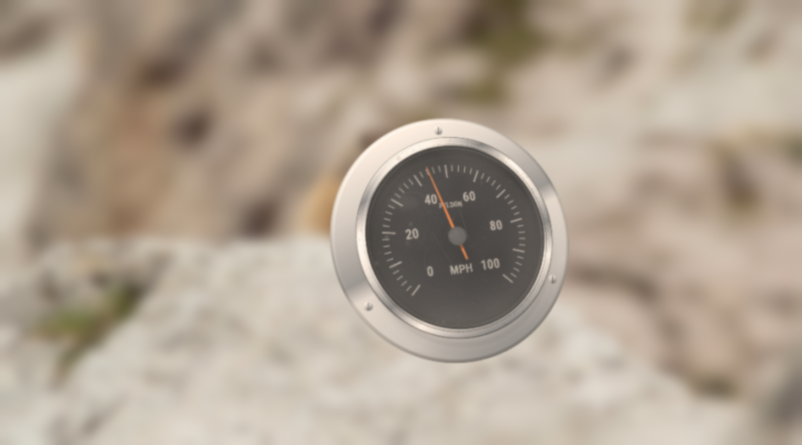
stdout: mph 44
